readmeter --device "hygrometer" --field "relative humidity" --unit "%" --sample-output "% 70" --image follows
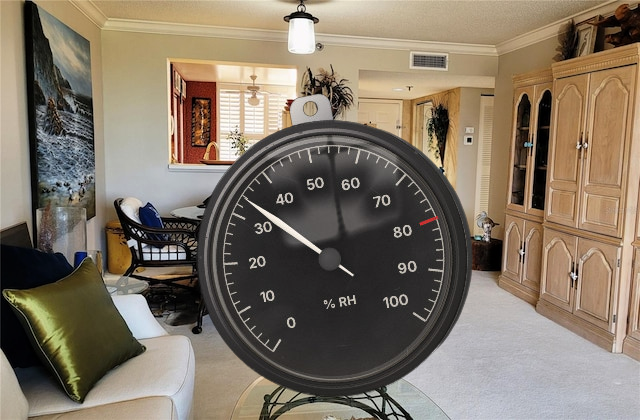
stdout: % 34
